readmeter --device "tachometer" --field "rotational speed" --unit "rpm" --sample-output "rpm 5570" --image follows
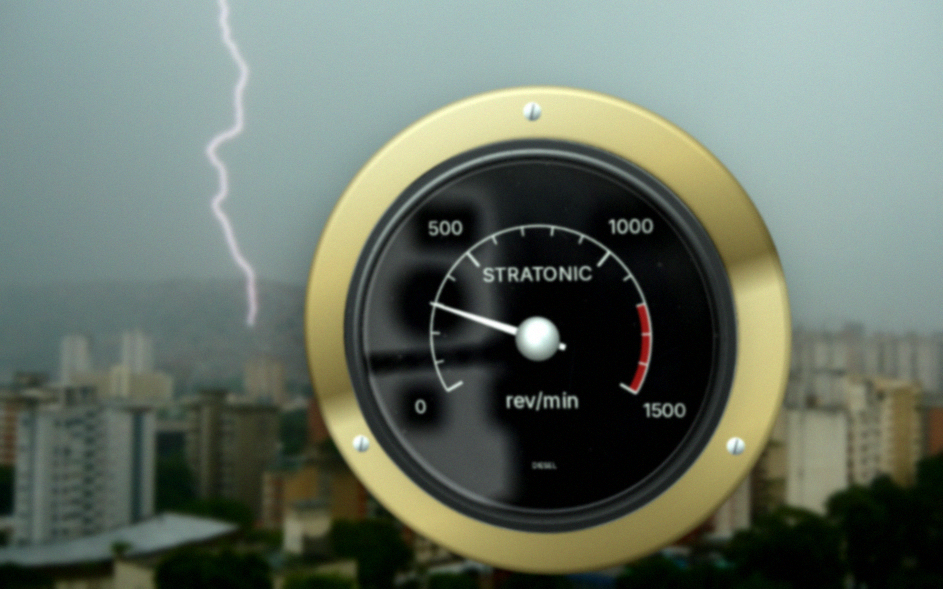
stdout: rpm 300
